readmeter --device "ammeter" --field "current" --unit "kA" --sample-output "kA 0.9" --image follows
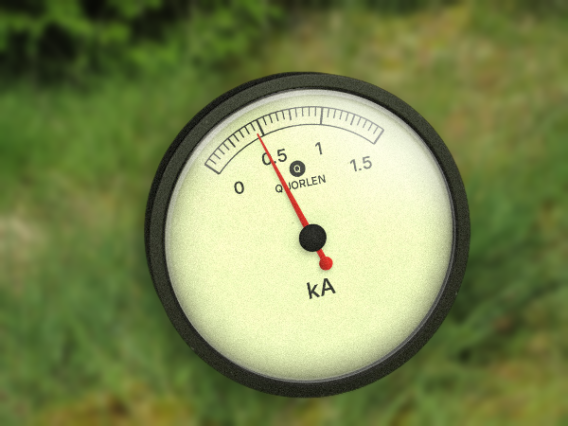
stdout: kA 0.45
